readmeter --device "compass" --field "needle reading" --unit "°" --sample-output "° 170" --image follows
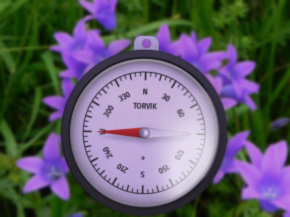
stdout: ° 270
